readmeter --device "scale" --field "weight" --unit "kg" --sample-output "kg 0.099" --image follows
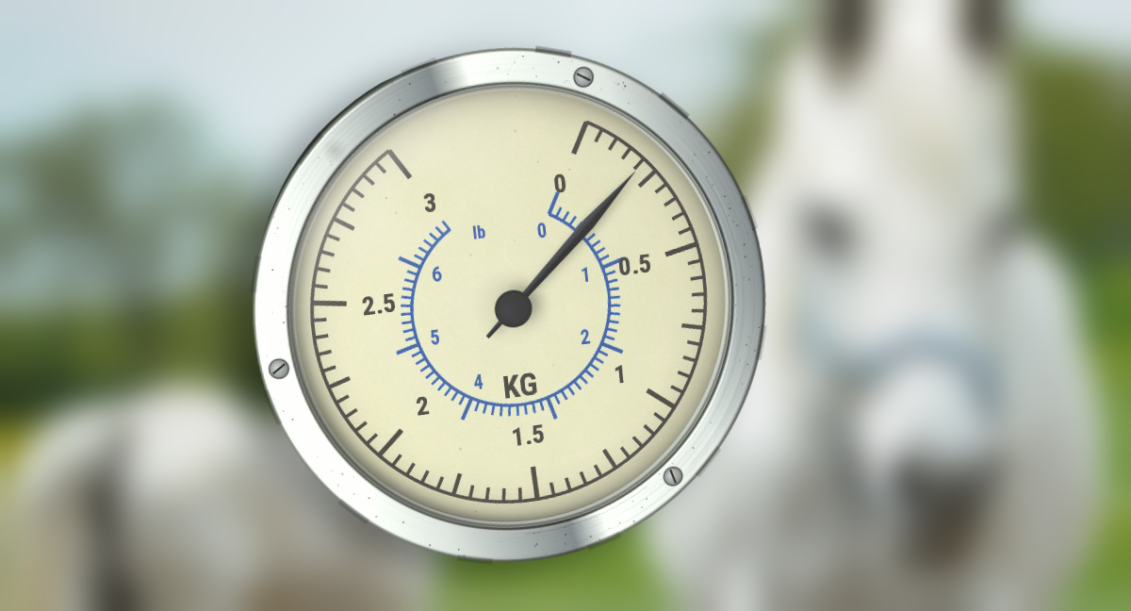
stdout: kg 0.2
